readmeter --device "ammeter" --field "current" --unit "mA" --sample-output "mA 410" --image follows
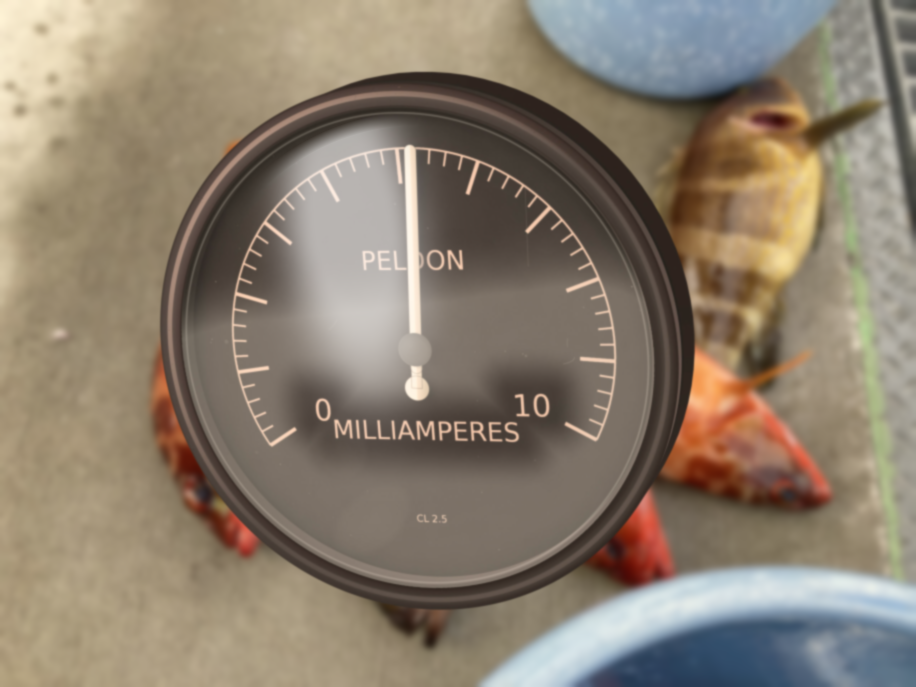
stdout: mA 5.2
